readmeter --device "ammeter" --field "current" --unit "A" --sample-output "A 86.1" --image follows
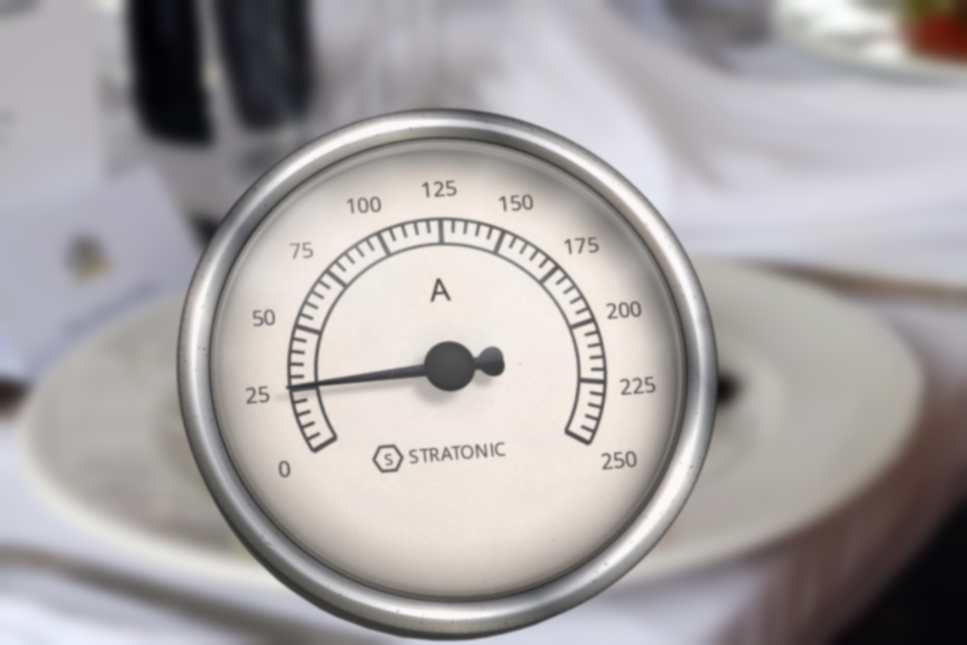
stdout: A 25
